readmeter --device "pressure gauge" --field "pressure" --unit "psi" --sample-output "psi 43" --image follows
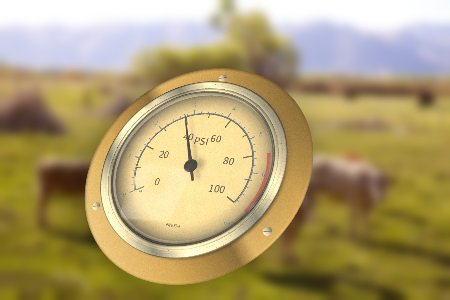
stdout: psi 40
